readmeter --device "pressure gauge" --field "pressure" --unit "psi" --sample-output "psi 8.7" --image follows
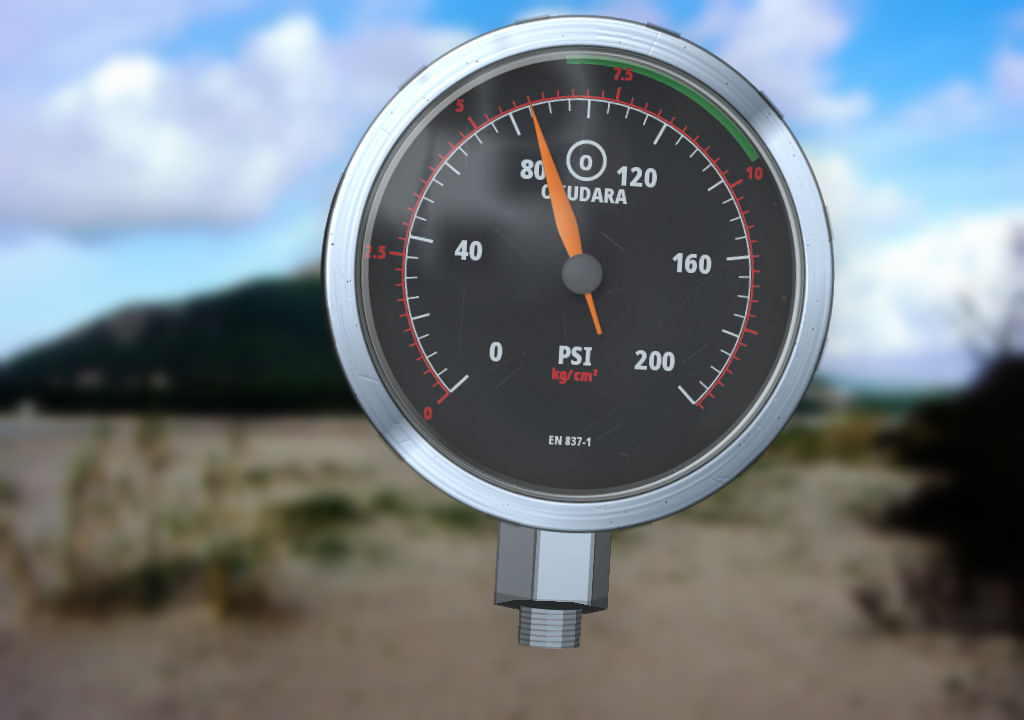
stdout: psi 85
